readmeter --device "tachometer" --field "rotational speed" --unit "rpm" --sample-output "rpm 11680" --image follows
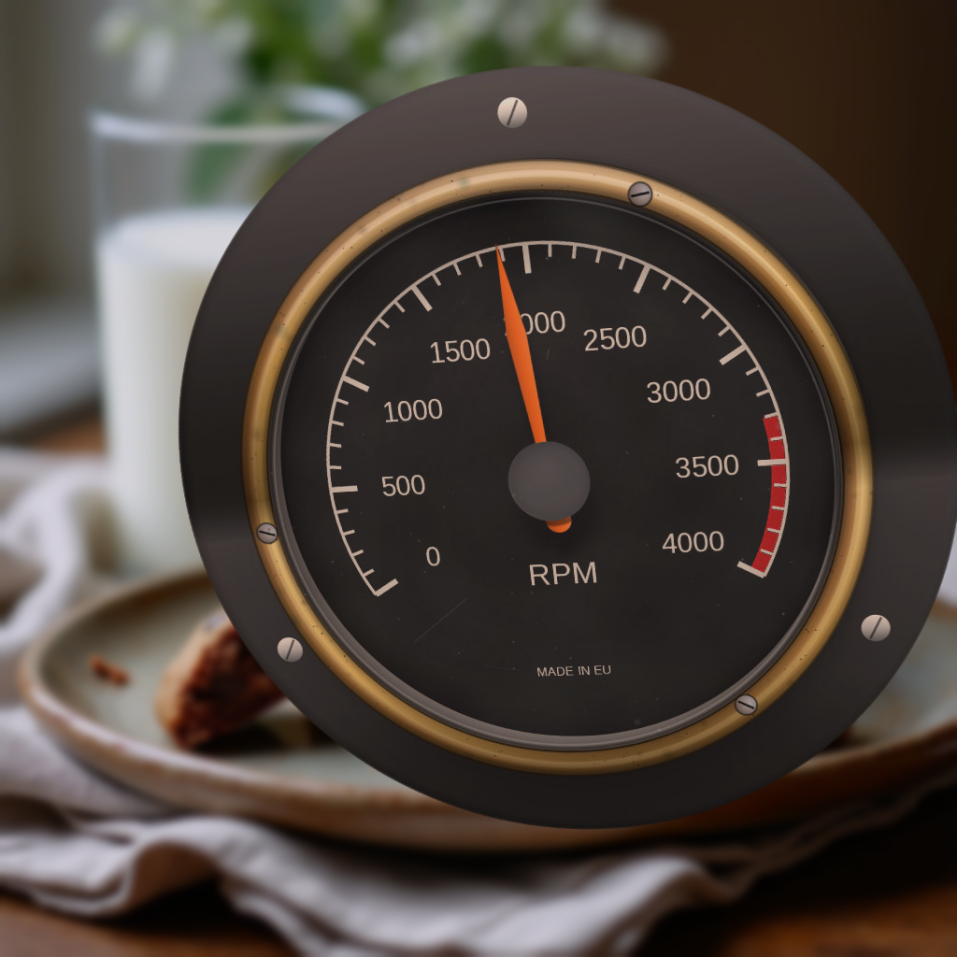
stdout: rpm 1900
